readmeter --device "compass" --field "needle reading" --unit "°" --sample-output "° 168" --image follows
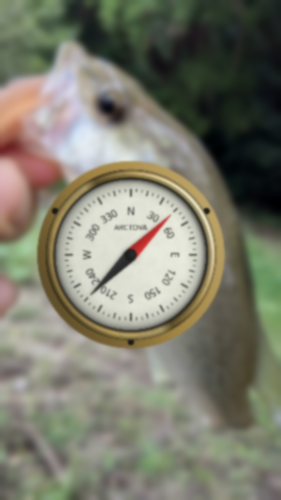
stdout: ° 45
